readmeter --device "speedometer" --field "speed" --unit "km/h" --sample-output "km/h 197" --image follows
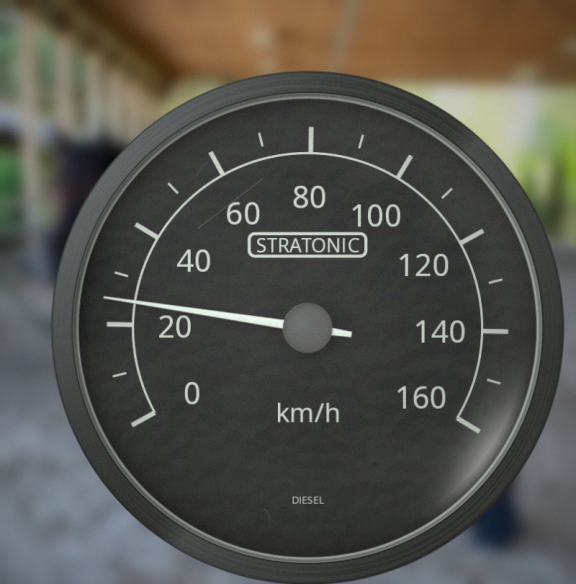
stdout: km/h 25
